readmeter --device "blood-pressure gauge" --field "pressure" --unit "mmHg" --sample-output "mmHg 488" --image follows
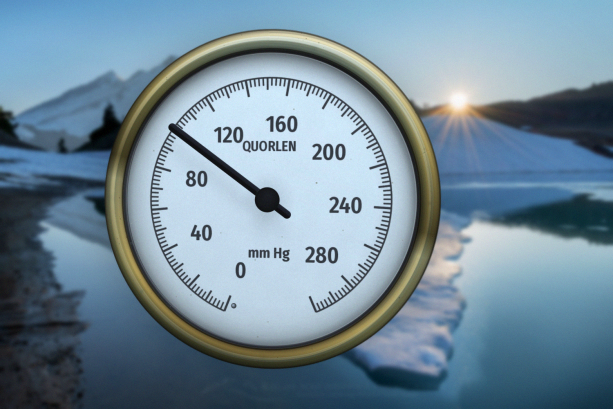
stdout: mmHg 100
